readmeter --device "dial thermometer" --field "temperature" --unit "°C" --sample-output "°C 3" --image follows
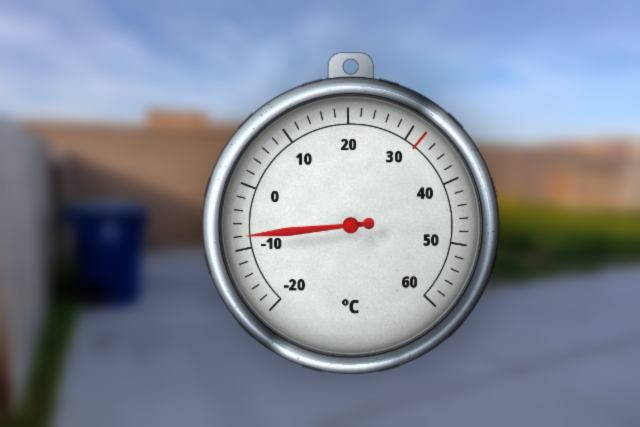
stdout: °C -8
